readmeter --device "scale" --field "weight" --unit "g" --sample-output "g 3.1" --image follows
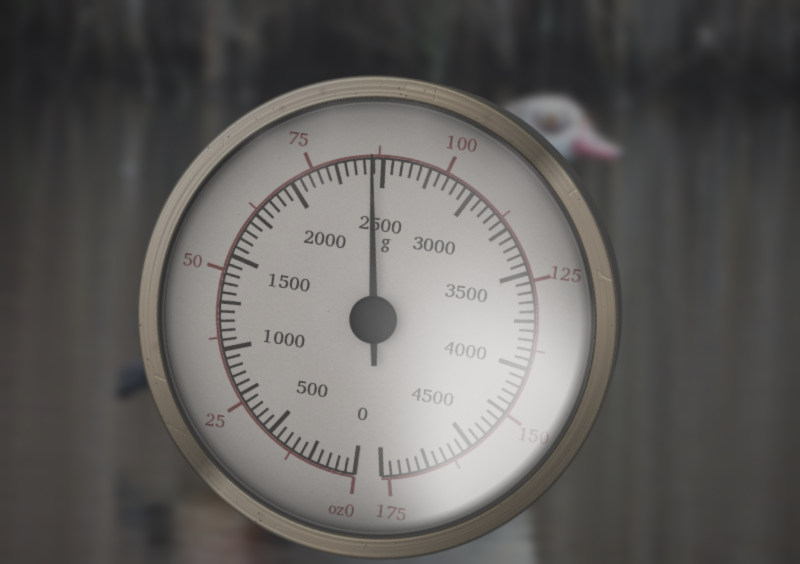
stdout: g 2450
